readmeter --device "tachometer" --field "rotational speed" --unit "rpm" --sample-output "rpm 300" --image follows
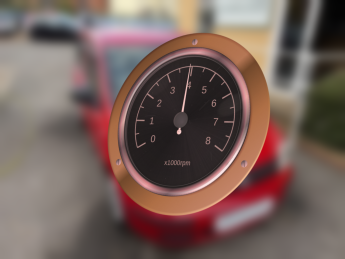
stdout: rpm 4000
